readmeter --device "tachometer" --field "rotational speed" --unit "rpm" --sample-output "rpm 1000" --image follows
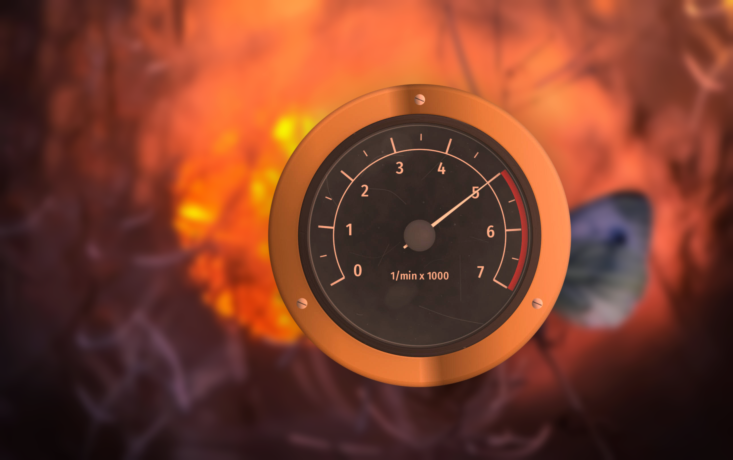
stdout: rpm 5000
